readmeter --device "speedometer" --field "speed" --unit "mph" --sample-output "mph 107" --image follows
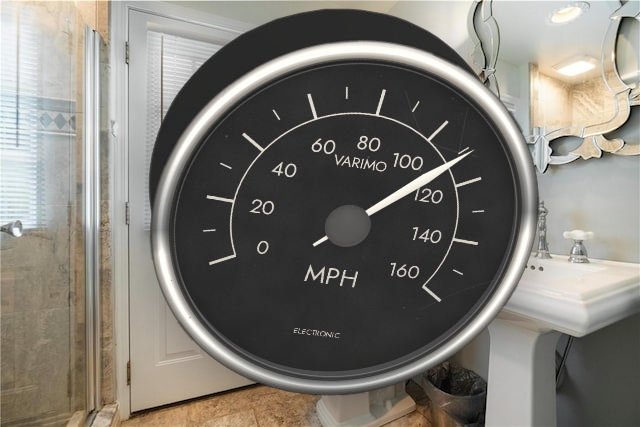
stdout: mph 110
